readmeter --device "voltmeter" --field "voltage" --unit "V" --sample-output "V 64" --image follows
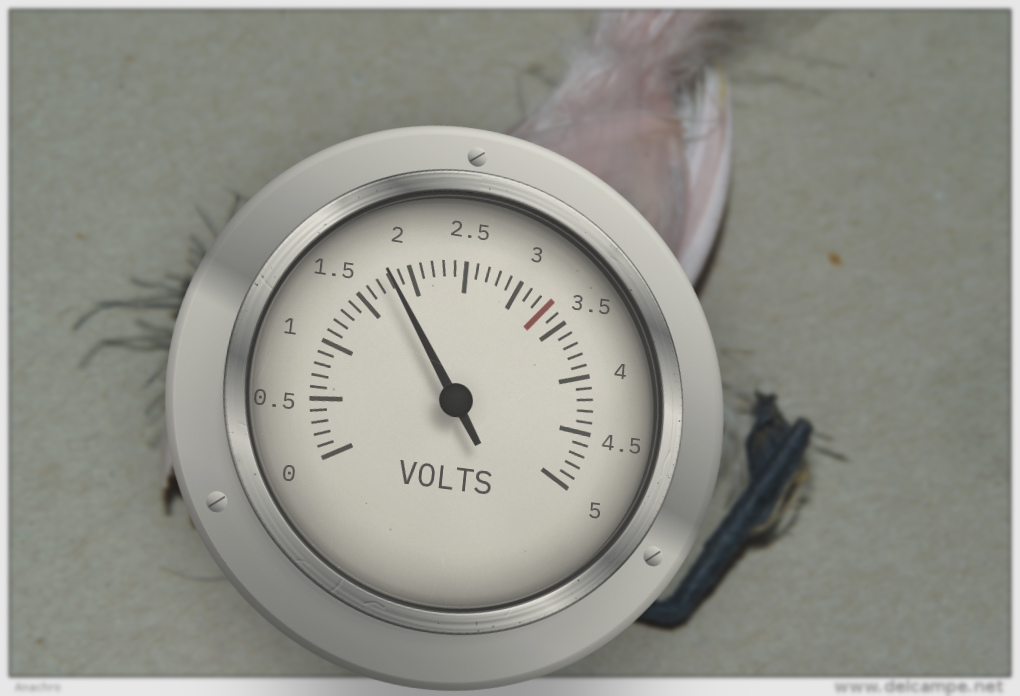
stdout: V 1.8
